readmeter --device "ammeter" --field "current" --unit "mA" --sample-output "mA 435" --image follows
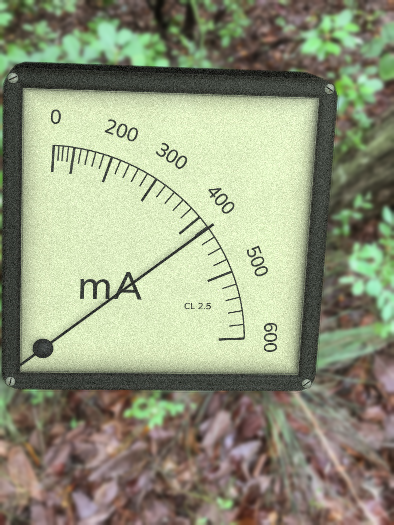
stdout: mA 420
